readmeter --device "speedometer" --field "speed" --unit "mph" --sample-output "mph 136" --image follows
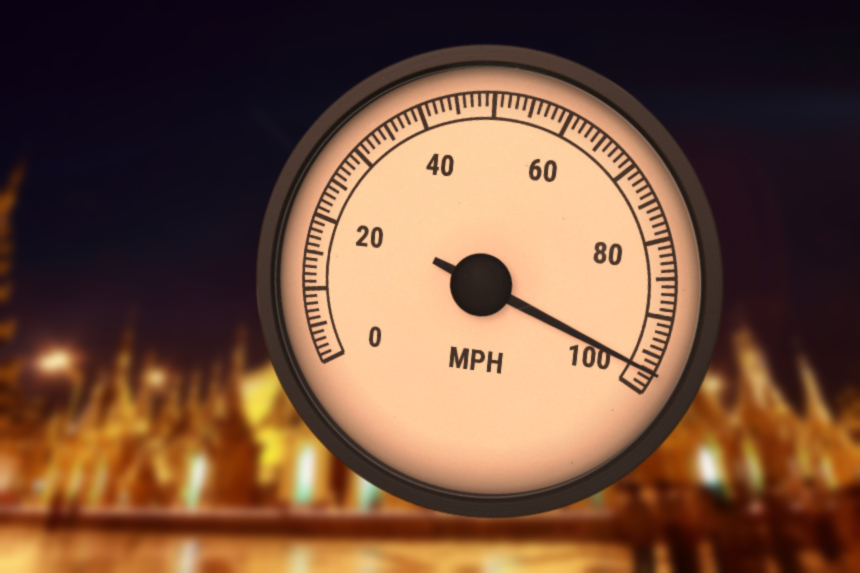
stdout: mph 97
